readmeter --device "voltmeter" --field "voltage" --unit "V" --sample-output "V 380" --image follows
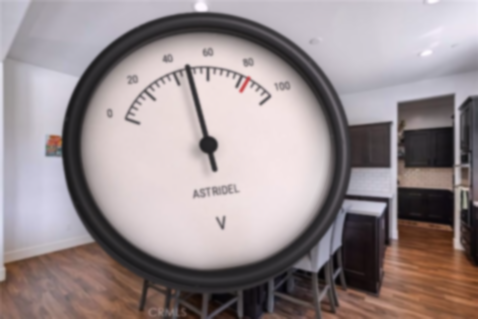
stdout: V 48
